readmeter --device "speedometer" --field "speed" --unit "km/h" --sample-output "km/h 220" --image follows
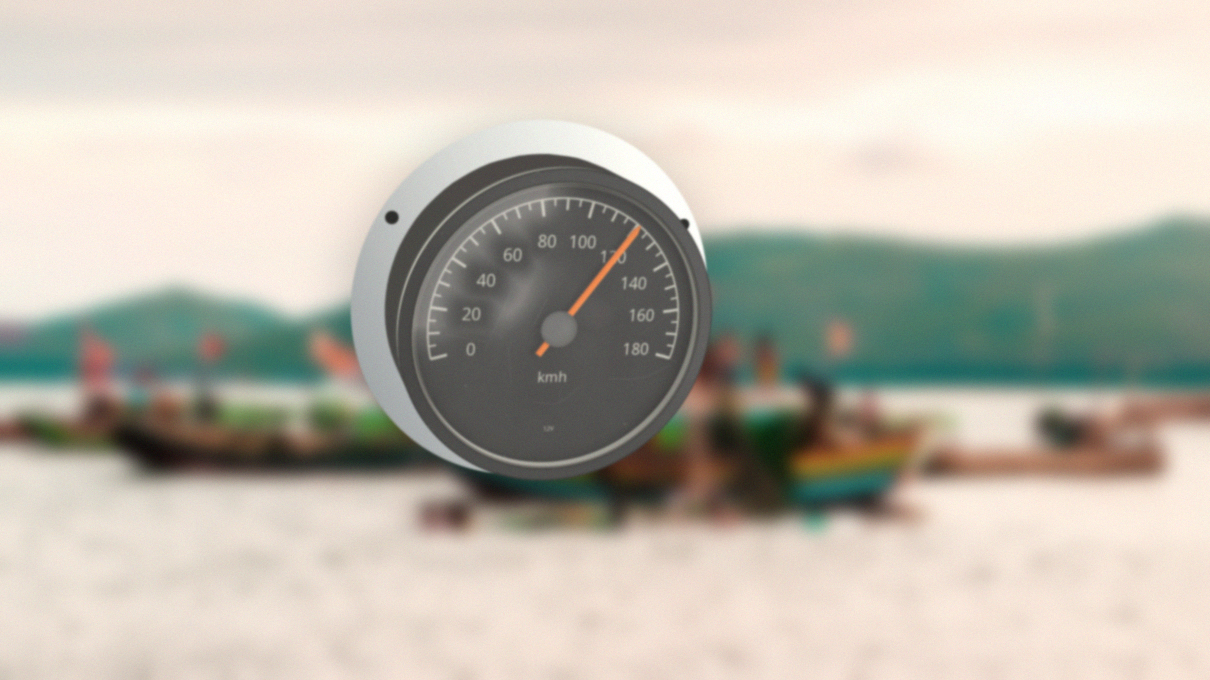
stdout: km/h 120
